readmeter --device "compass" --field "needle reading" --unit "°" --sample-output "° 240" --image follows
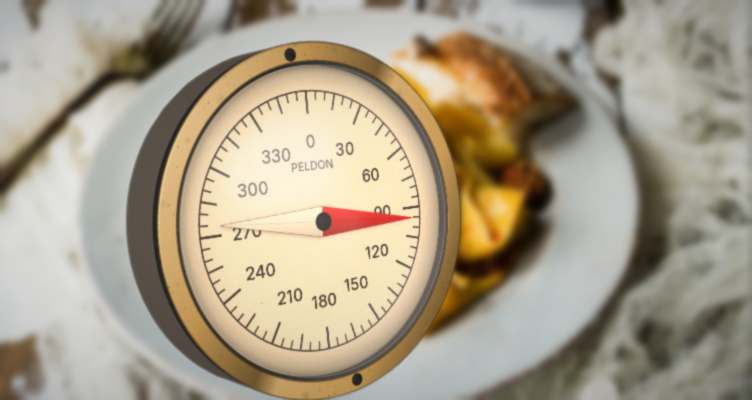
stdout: ° 95
